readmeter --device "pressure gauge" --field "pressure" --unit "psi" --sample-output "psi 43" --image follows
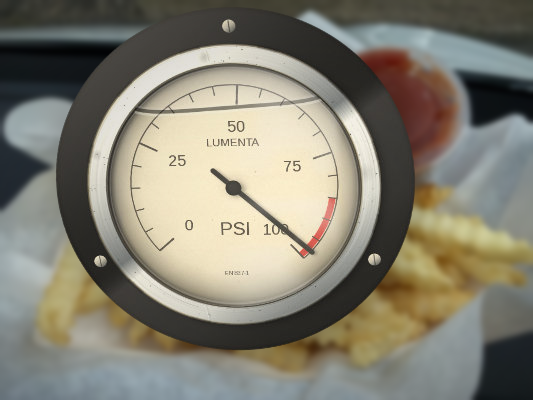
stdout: psi 97.5
